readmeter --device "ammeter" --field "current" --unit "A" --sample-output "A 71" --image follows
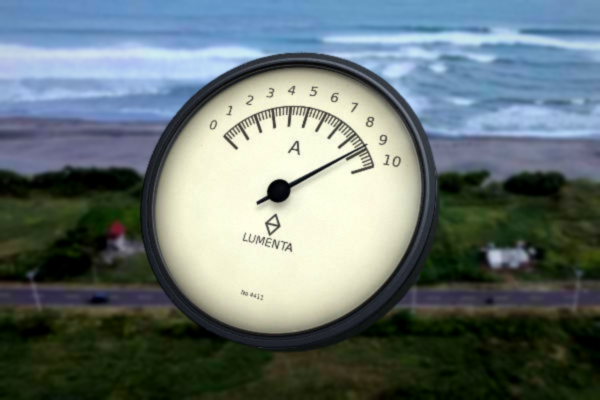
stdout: A 9
